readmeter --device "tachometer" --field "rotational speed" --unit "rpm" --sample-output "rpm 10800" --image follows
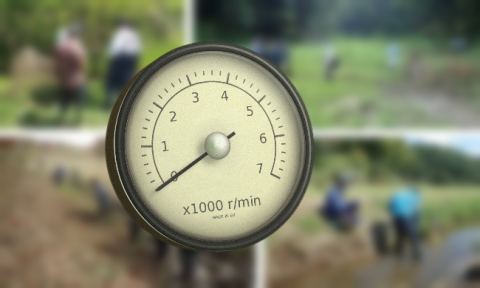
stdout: rpm 0
